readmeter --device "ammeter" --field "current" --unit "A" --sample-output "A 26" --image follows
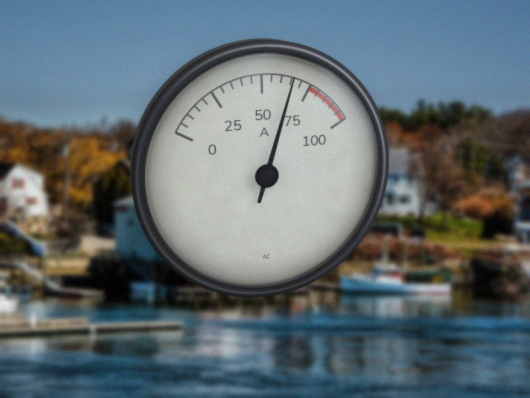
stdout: A 65
